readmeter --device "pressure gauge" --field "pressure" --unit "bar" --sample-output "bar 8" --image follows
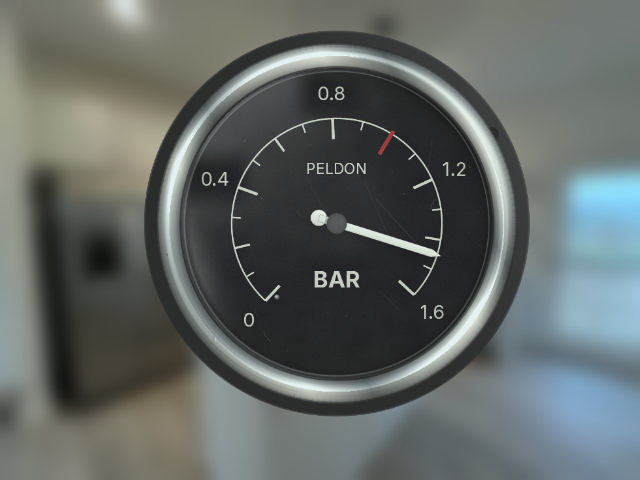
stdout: bar 1.45
